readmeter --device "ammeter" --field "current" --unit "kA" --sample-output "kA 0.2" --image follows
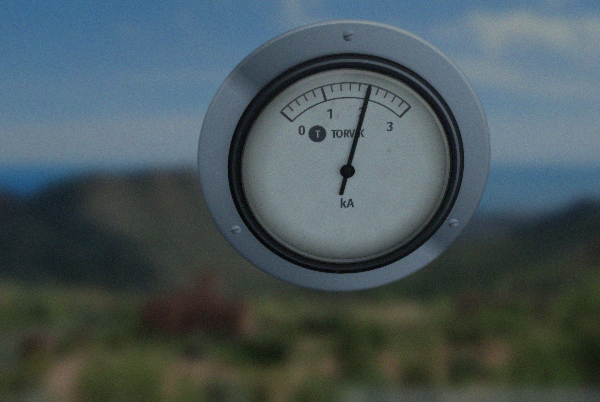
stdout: kA 2
